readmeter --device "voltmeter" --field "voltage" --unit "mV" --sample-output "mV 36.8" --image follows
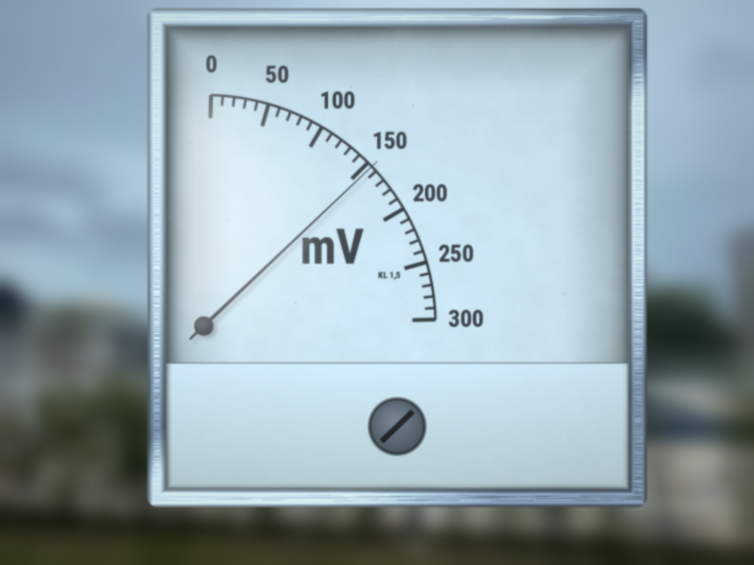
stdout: mV 155
